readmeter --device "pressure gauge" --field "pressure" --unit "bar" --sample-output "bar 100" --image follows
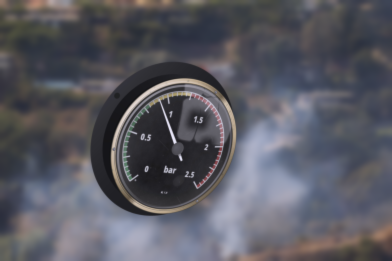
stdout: bar 0.9
